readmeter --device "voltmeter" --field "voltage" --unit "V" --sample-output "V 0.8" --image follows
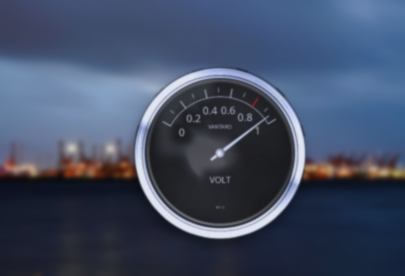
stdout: V 0.95
